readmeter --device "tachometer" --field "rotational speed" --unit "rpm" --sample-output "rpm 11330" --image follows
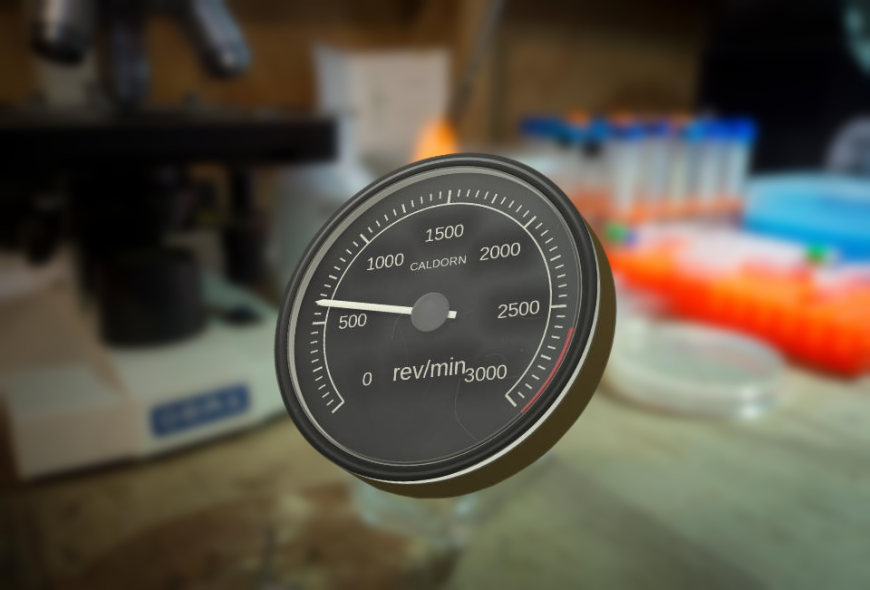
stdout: rpm 600
